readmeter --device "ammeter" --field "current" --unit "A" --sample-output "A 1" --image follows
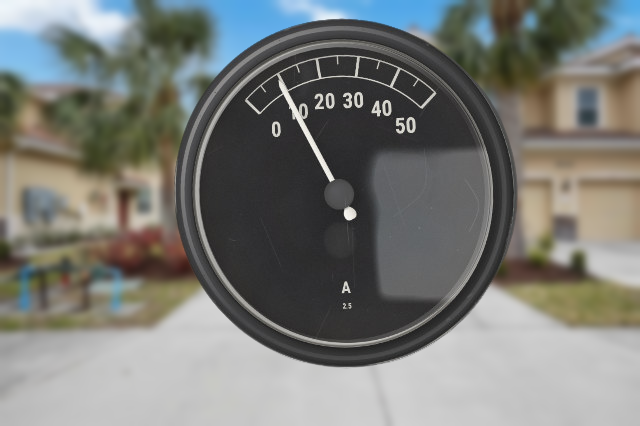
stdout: A 10
